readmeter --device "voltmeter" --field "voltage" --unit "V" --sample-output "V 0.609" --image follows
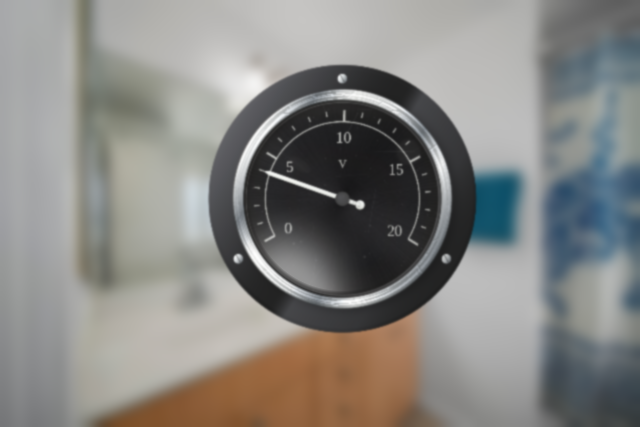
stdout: V 4
